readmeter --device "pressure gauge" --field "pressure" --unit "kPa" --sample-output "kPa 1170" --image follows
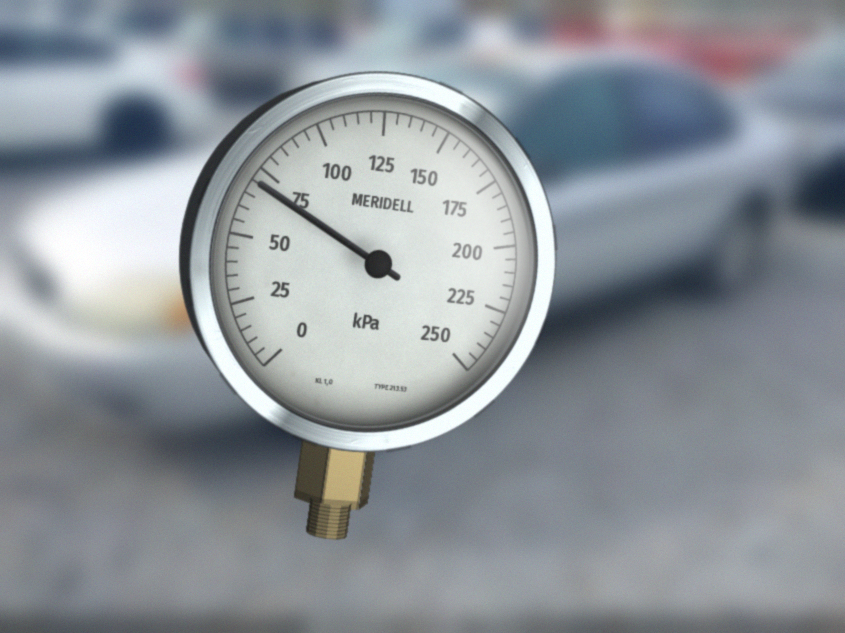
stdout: kPa 70
